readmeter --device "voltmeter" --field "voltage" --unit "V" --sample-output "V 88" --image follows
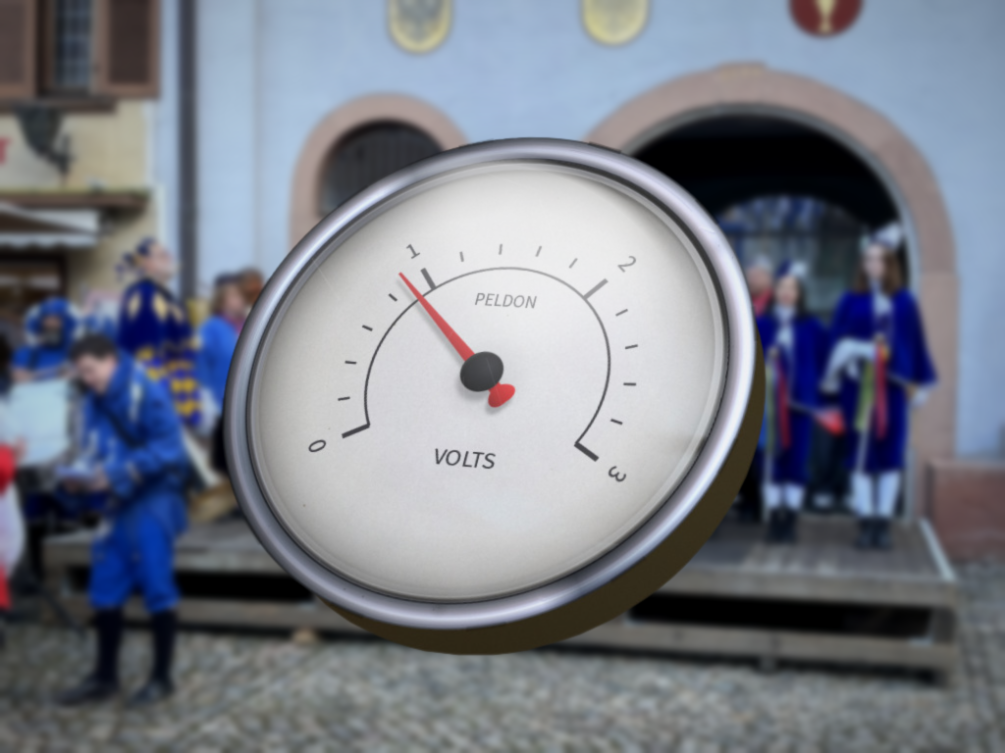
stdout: V 0.9
